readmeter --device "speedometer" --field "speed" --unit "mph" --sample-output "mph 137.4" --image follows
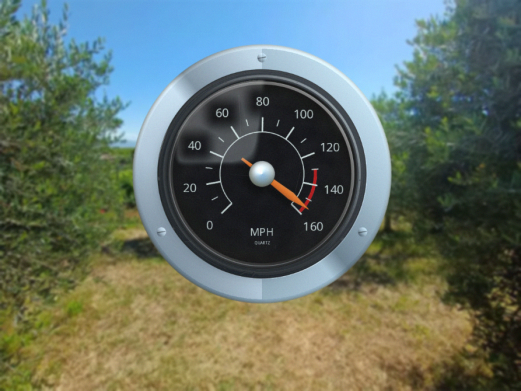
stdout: mph 155
